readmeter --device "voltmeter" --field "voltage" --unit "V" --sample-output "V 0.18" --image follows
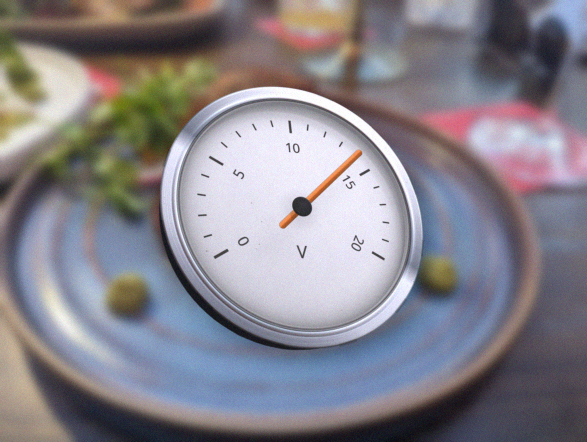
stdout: V 14
